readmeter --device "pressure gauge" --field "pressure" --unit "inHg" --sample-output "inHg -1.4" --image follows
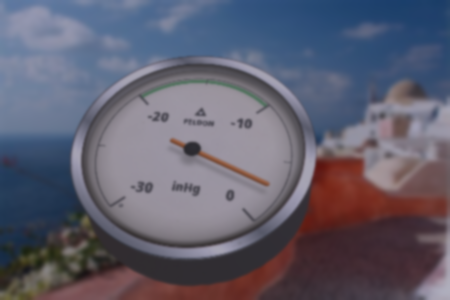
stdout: inHg -2.5
